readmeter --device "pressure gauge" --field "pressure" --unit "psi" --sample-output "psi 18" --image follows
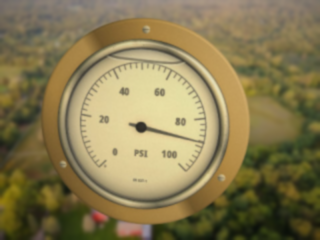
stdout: psi 88
